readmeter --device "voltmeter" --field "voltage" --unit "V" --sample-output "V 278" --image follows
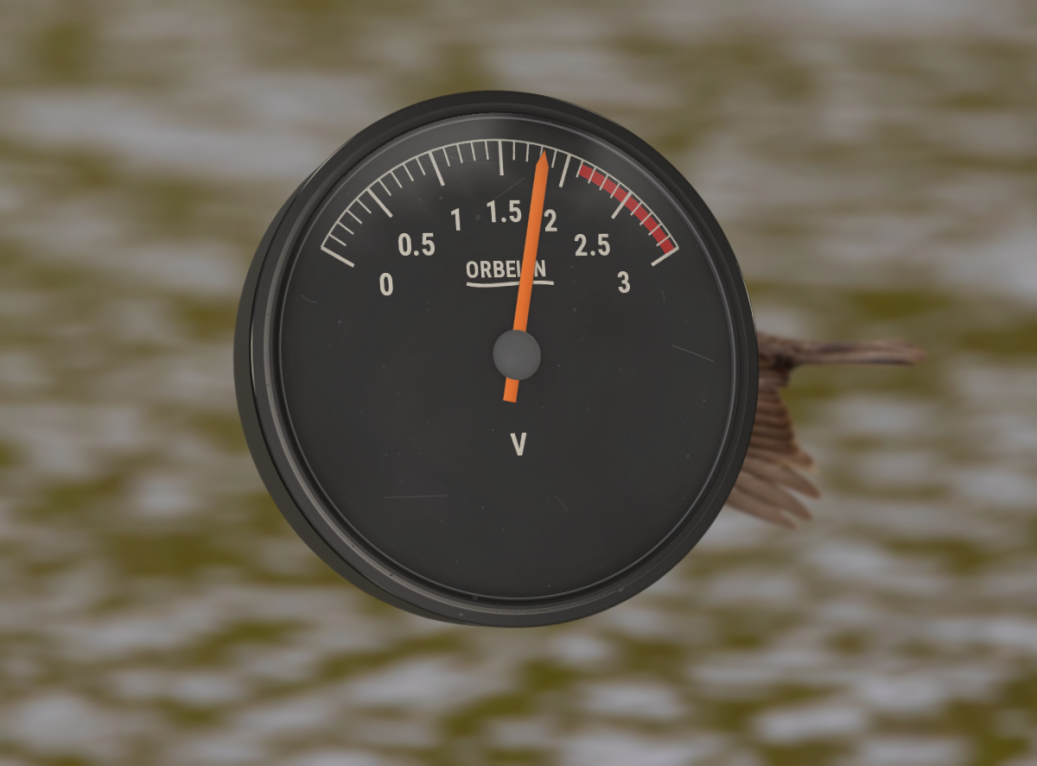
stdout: V 1.8
